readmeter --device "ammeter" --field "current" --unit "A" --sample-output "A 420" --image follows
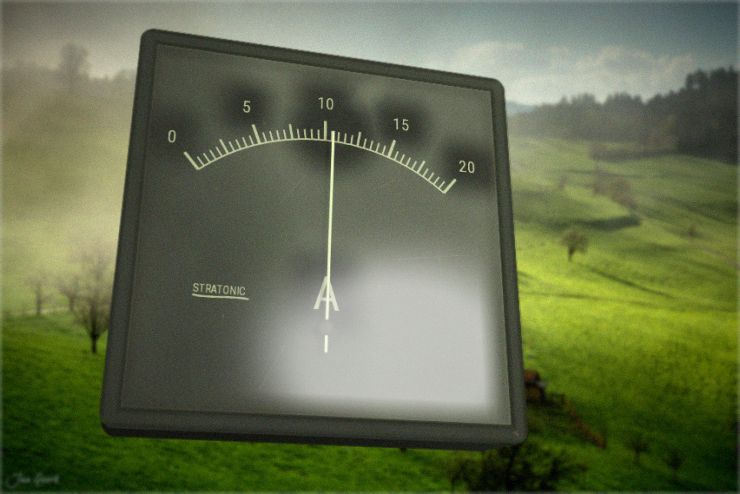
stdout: A 10.5
